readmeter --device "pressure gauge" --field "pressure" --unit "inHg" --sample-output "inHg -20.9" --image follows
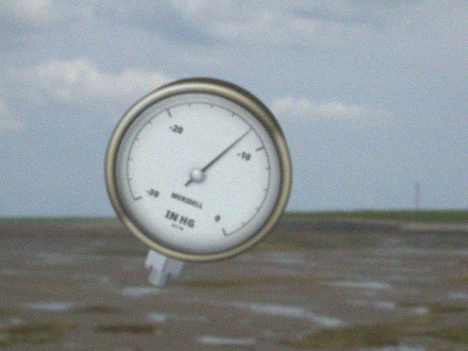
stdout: inHg -12
